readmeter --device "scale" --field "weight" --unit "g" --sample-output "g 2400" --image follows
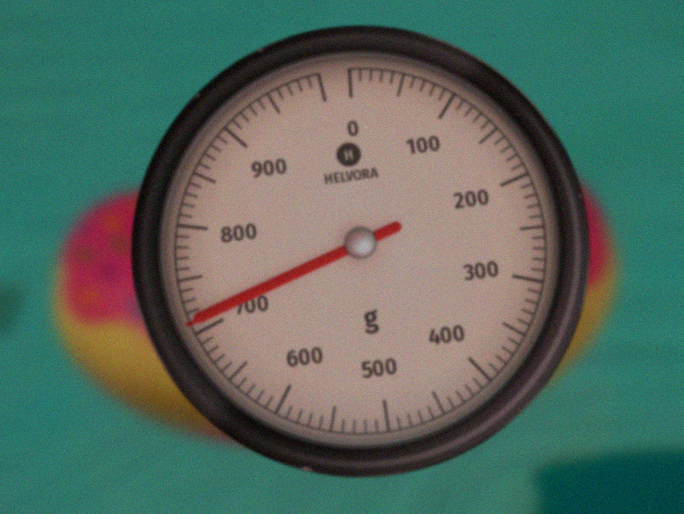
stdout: g 710
